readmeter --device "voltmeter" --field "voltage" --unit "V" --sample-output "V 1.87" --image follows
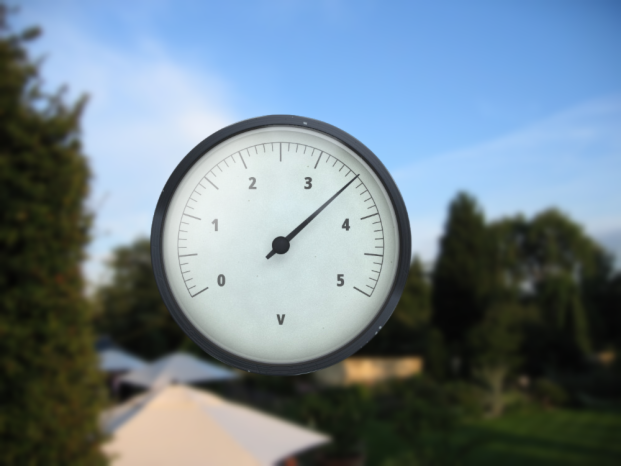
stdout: V 3.5
